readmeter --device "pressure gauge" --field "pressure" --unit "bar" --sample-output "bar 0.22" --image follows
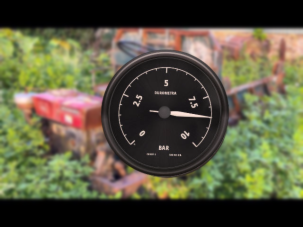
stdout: bar 8.5
